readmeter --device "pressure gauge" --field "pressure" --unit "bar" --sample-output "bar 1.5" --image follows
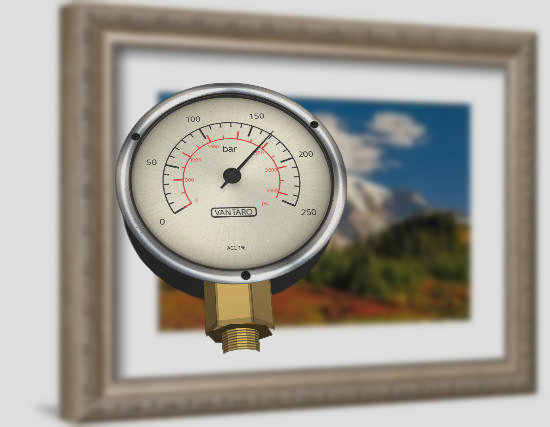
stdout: bar 170
